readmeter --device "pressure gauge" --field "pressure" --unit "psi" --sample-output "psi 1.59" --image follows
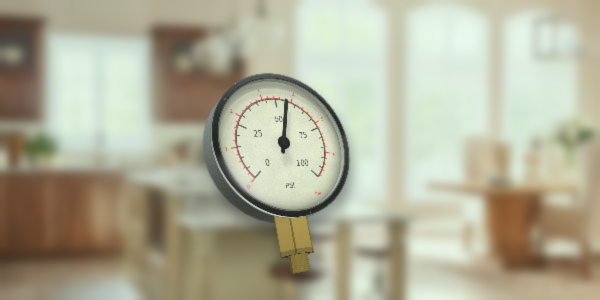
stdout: psi 55
